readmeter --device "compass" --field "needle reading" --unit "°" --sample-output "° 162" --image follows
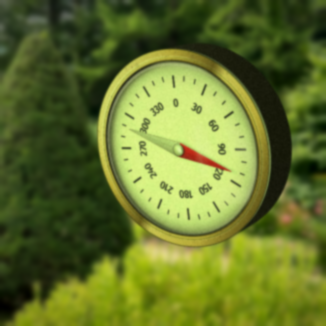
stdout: ° 110
